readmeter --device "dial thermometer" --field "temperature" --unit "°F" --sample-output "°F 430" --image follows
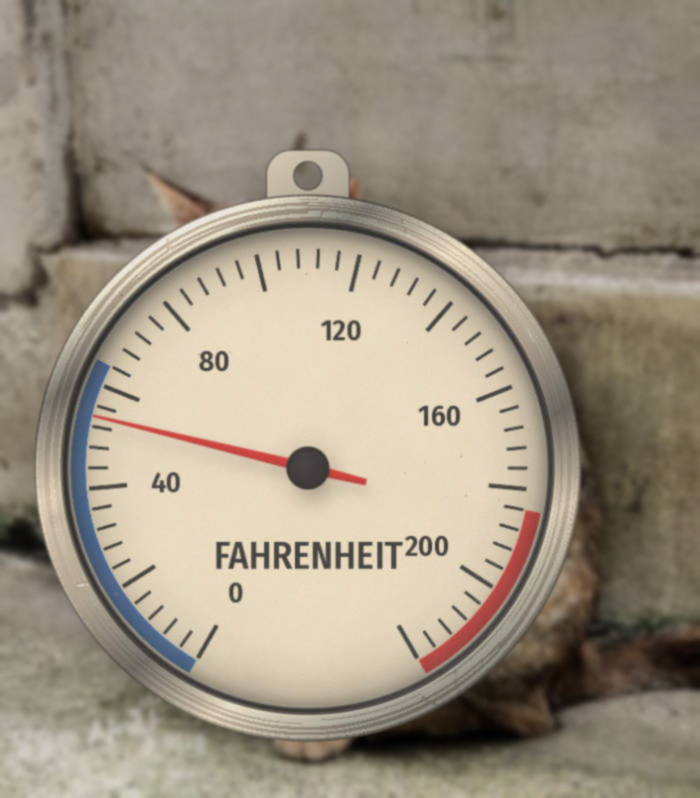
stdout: °F 54
